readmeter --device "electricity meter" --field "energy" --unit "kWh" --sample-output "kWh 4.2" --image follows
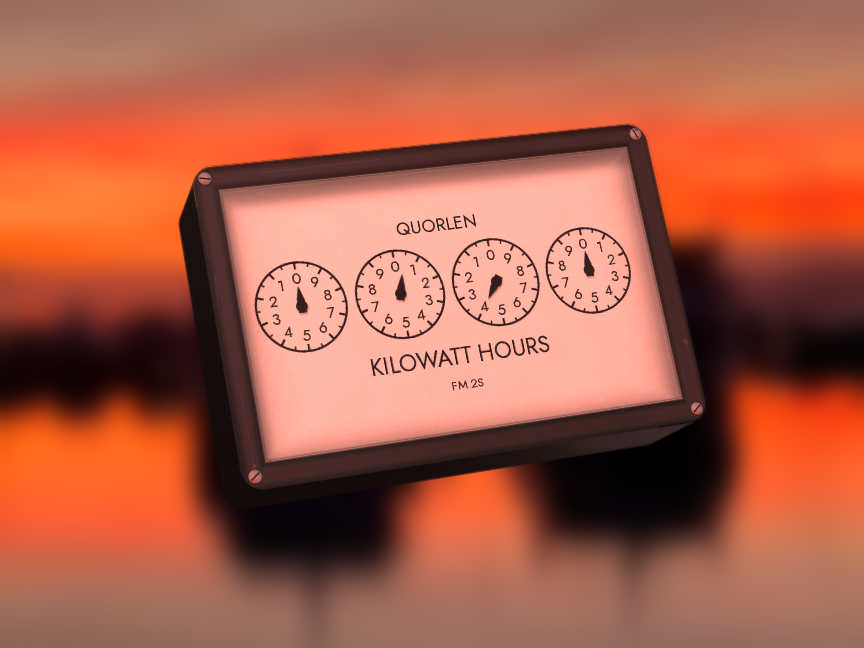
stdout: kWh 40
